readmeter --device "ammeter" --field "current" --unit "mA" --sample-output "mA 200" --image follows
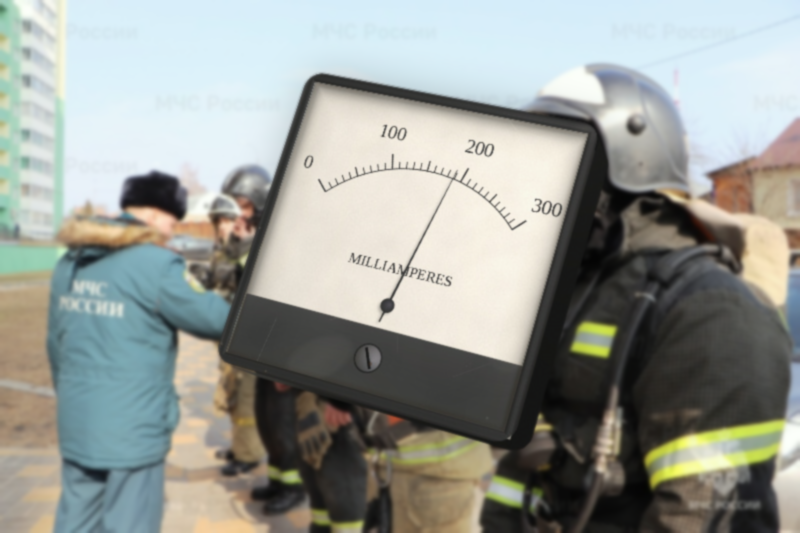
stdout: mA 190
